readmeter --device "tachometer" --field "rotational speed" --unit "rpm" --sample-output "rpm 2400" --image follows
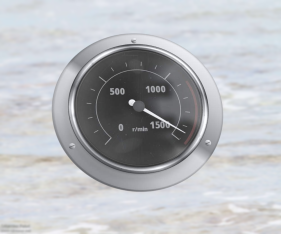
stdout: rpm 1450
